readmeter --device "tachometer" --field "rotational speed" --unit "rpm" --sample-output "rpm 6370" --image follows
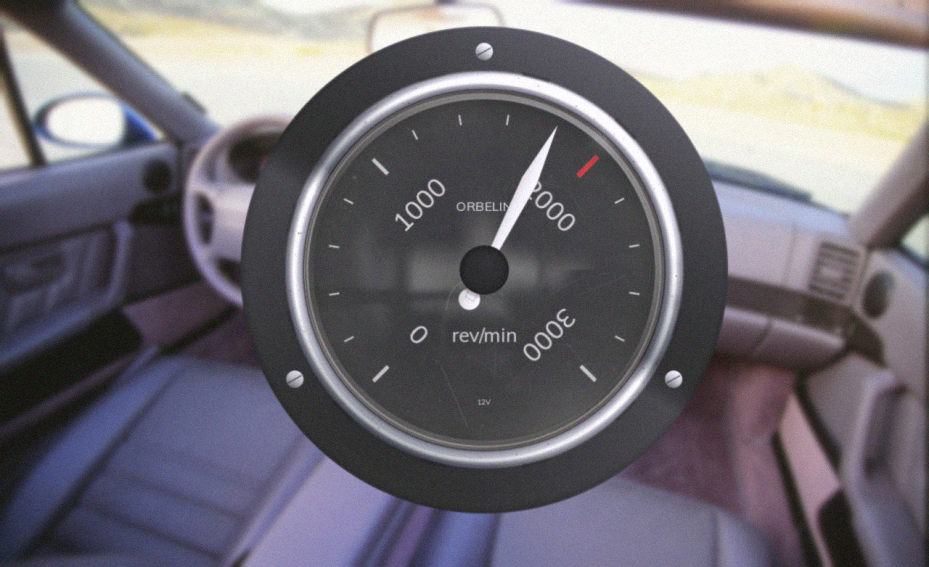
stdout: rpm 1800
